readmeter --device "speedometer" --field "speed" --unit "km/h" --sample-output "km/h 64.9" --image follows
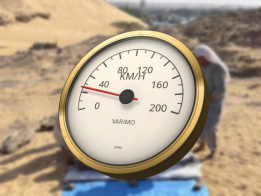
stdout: km/h 25
